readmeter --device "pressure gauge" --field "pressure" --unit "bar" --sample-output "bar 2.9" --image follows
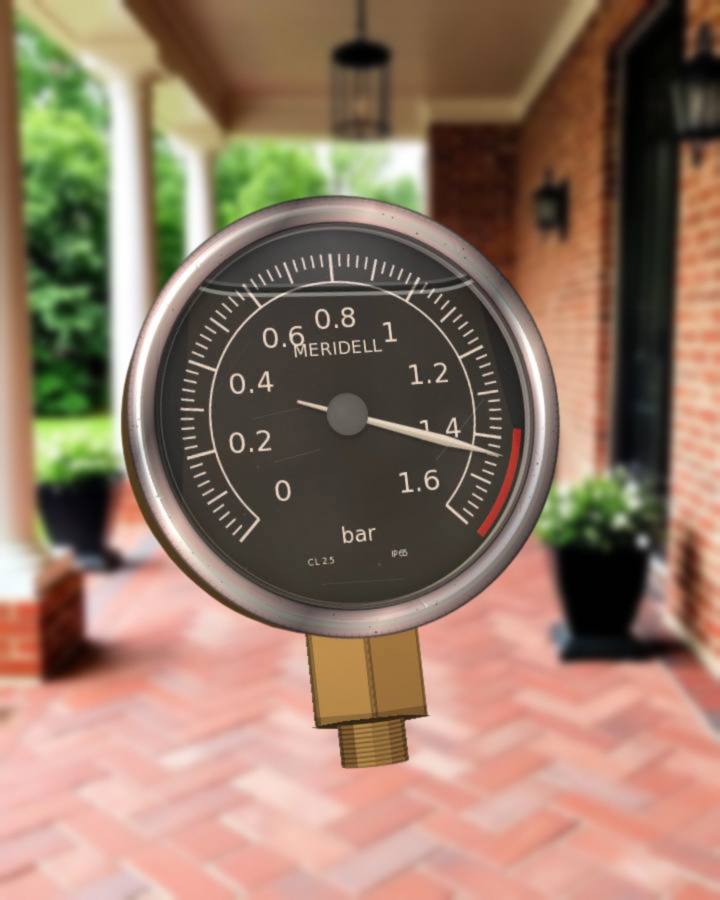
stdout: bar 1.44
